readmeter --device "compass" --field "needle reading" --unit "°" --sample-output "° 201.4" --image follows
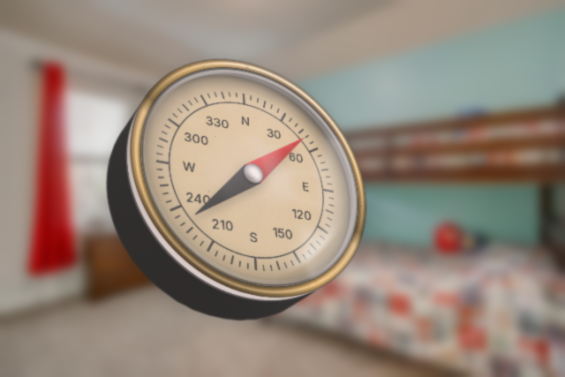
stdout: ° 50
